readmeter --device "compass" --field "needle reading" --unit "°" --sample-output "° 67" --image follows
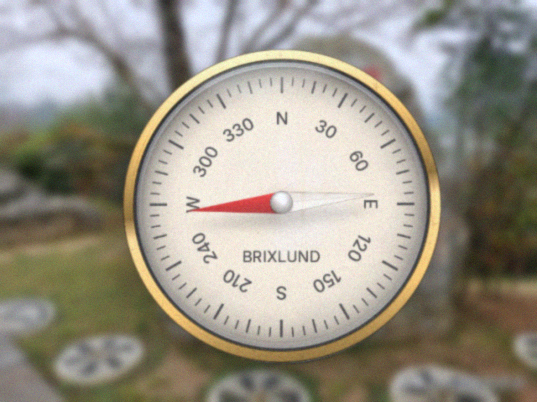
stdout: ° 265
